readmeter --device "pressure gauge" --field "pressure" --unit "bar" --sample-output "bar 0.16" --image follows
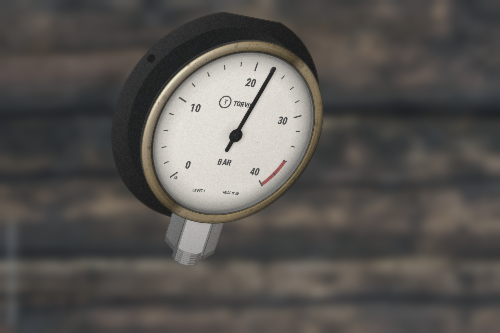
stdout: bar 22
